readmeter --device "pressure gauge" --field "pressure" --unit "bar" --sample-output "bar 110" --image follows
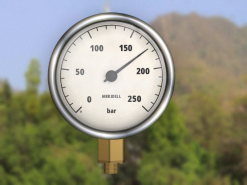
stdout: bar 175
